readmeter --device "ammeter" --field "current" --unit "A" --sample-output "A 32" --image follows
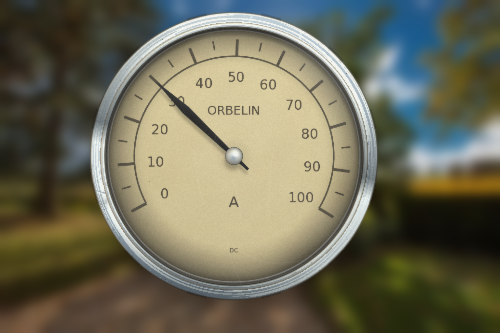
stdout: A 30
